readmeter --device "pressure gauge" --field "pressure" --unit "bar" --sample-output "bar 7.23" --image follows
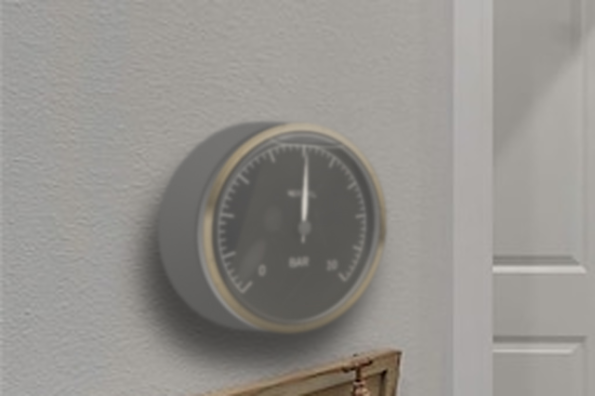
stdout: bar 5
